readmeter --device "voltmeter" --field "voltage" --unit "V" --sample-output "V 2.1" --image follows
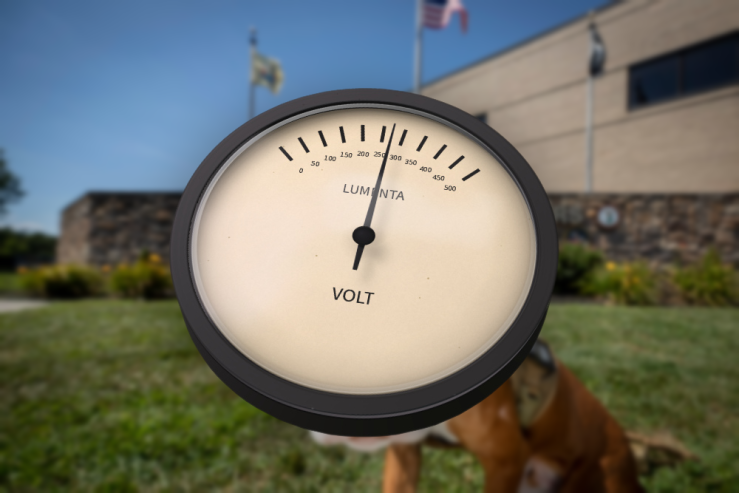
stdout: V 275
